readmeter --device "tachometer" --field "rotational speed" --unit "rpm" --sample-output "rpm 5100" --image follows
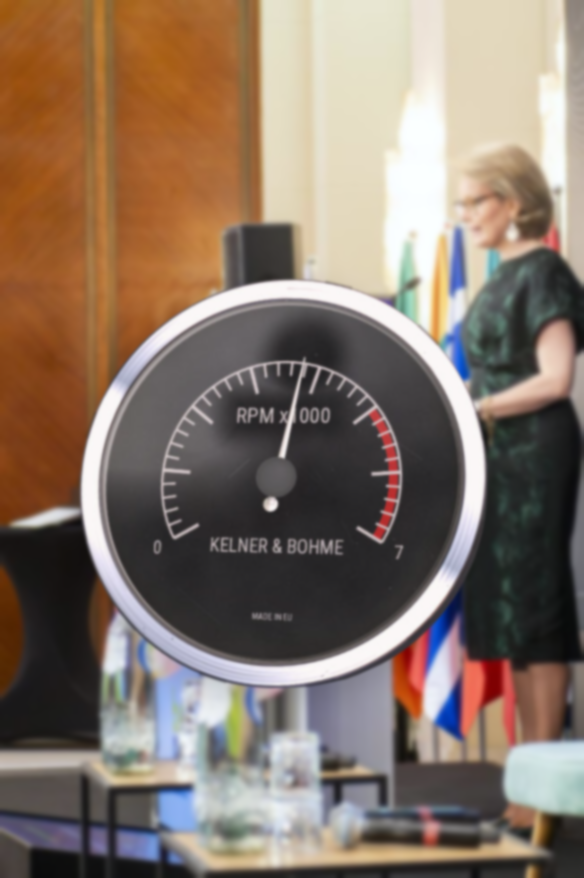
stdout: rpm 3800
